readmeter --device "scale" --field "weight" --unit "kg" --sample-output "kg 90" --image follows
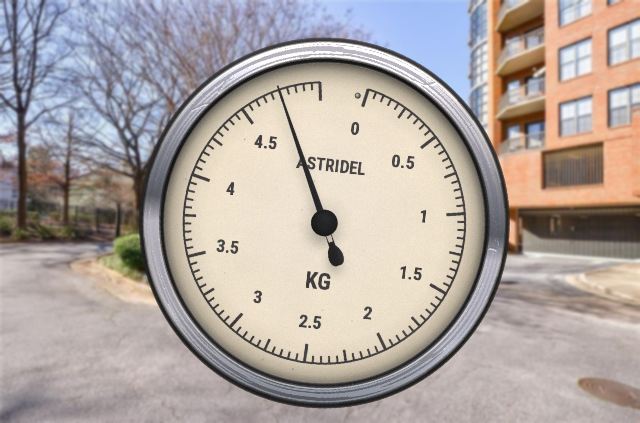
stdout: kg 4.75
